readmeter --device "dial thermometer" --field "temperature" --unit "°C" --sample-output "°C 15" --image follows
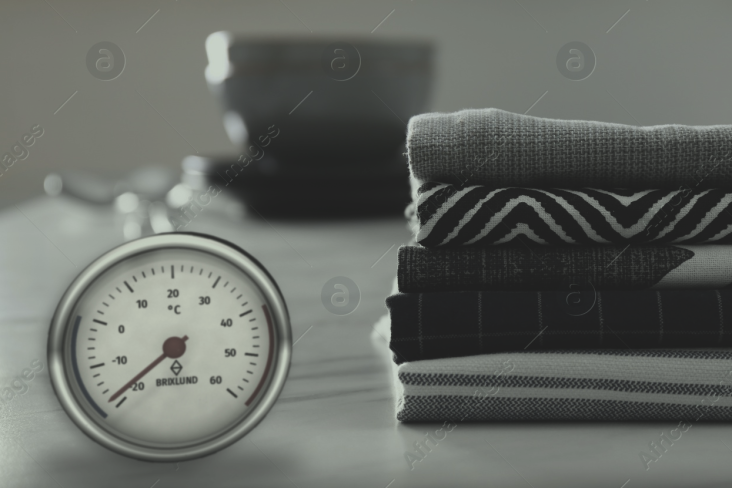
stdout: °C -18
